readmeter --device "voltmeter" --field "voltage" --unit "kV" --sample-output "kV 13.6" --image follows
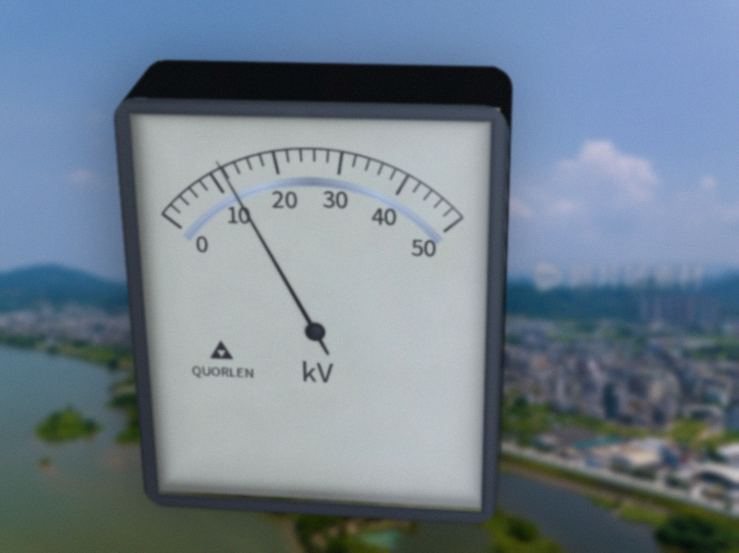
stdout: kV 12
